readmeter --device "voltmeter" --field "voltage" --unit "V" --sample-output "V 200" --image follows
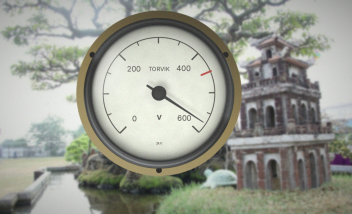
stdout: V 575
